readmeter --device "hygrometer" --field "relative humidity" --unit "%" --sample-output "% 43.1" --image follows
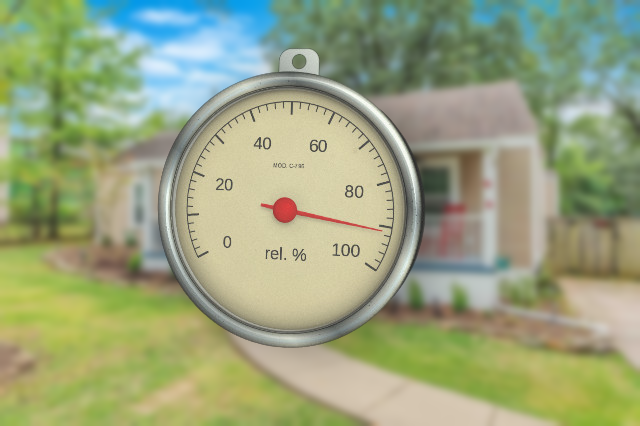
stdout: % 91
